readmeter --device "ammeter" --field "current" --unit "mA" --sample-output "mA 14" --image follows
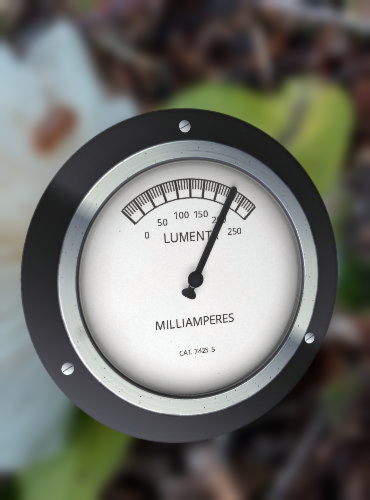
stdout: mA 200
